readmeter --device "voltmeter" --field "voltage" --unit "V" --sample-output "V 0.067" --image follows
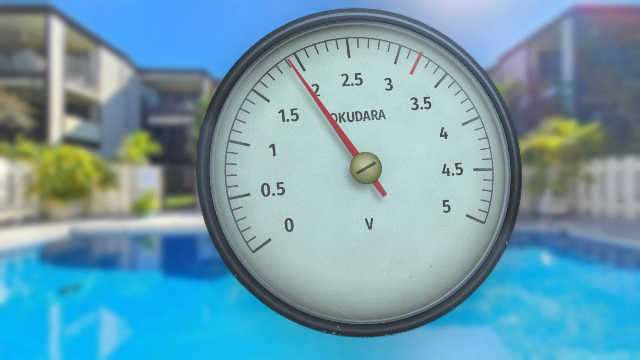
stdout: V 1.9
